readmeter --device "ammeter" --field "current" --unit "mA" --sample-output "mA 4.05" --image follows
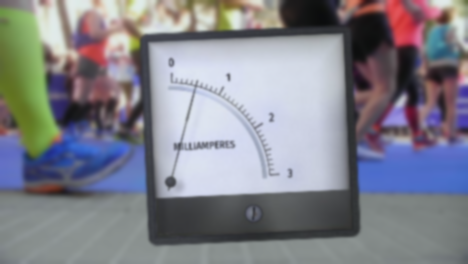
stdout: mA 0.5
